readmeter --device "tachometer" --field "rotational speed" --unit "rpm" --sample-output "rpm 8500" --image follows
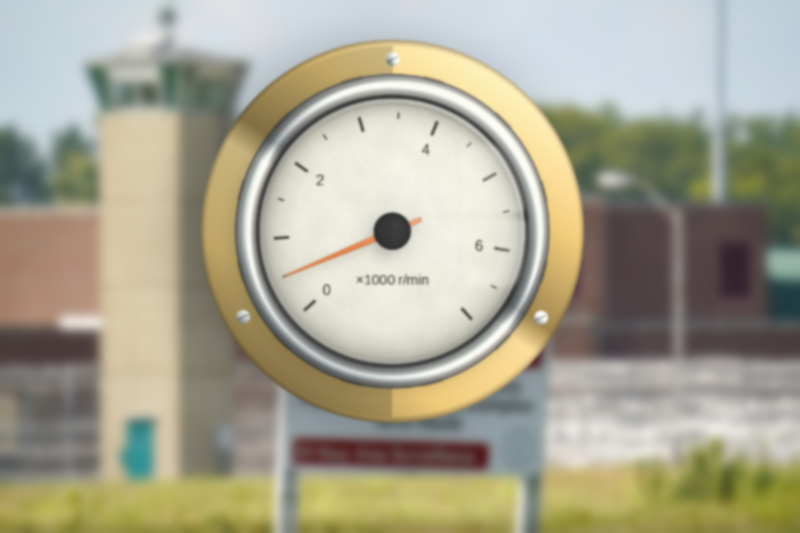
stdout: rpm 500
